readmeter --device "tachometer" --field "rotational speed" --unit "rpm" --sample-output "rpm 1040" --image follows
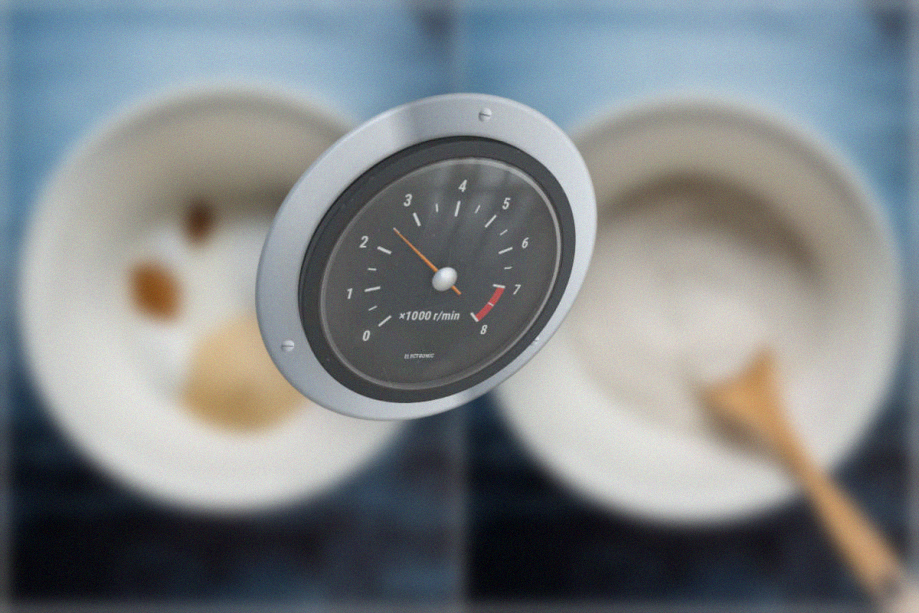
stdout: rpm 2500
